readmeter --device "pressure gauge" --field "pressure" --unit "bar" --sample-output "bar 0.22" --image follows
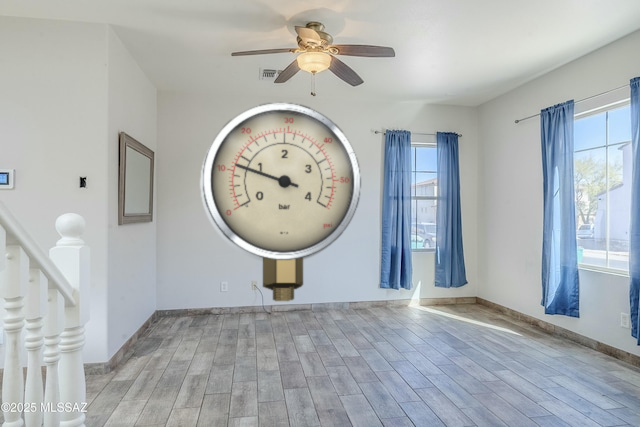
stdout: bar 0.8
